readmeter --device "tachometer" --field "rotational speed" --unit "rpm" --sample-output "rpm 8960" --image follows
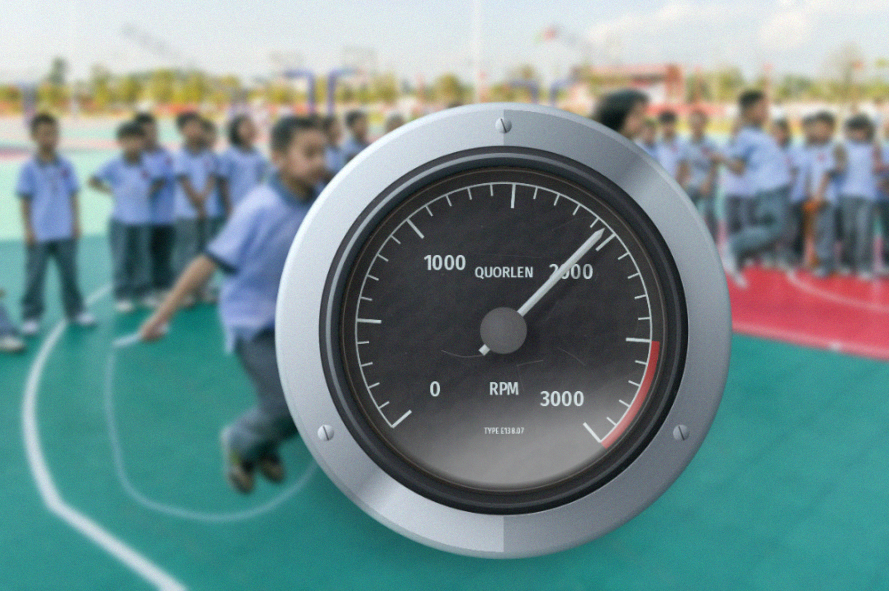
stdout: rpm 1950
